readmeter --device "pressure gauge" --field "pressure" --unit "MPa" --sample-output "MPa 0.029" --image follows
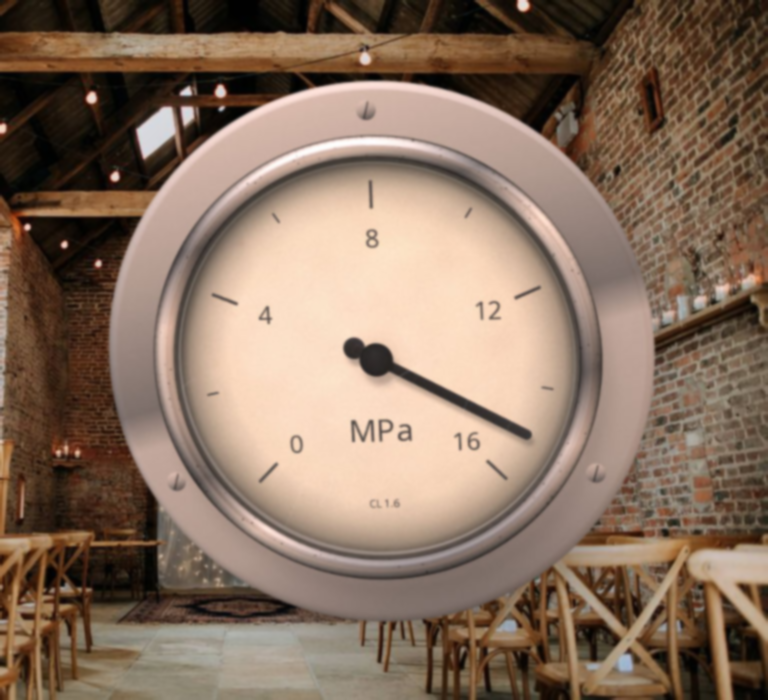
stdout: MPa 15
